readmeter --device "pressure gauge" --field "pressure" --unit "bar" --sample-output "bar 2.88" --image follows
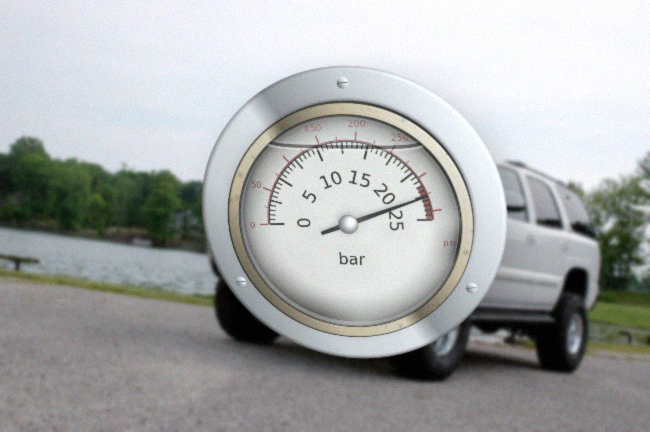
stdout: bar 22.5
